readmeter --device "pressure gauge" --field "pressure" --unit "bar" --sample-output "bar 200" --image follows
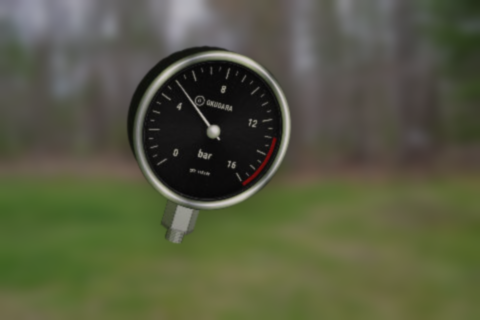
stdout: bar 5
